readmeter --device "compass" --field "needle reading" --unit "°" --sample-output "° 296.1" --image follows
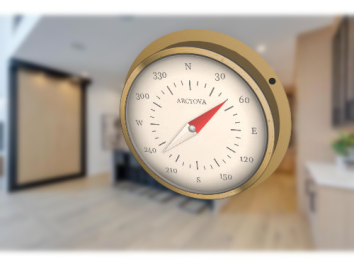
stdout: ° 50
